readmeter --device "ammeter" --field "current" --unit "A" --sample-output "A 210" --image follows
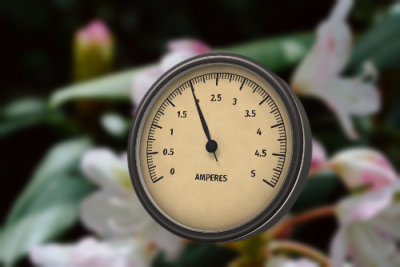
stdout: A 2
